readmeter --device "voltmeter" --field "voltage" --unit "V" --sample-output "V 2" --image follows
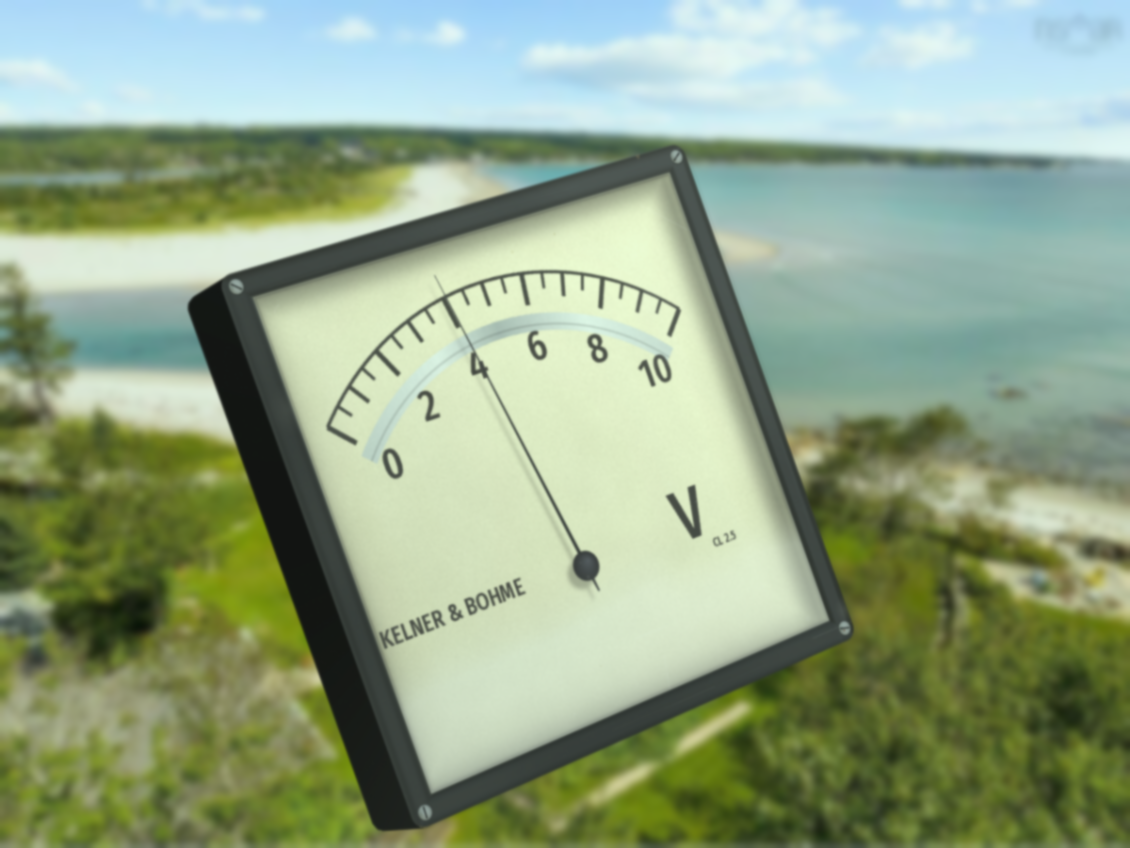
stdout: V 4
